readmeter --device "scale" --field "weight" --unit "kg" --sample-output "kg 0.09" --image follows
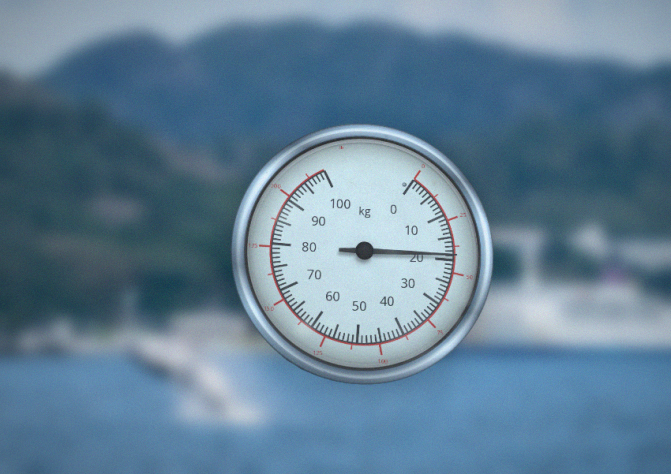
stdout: kg 19
